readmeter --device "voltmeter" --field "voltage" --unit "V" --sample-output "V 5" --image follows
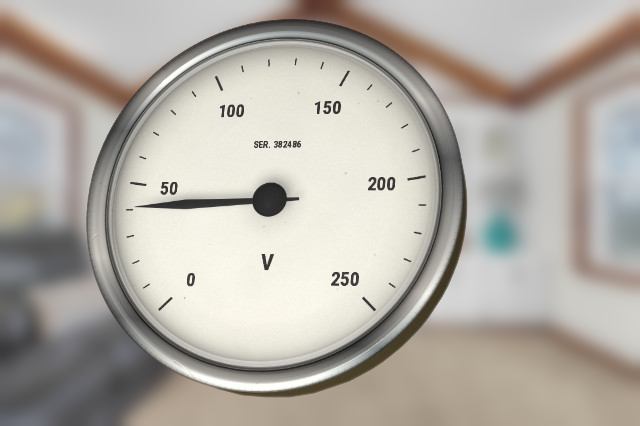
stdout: V 40
